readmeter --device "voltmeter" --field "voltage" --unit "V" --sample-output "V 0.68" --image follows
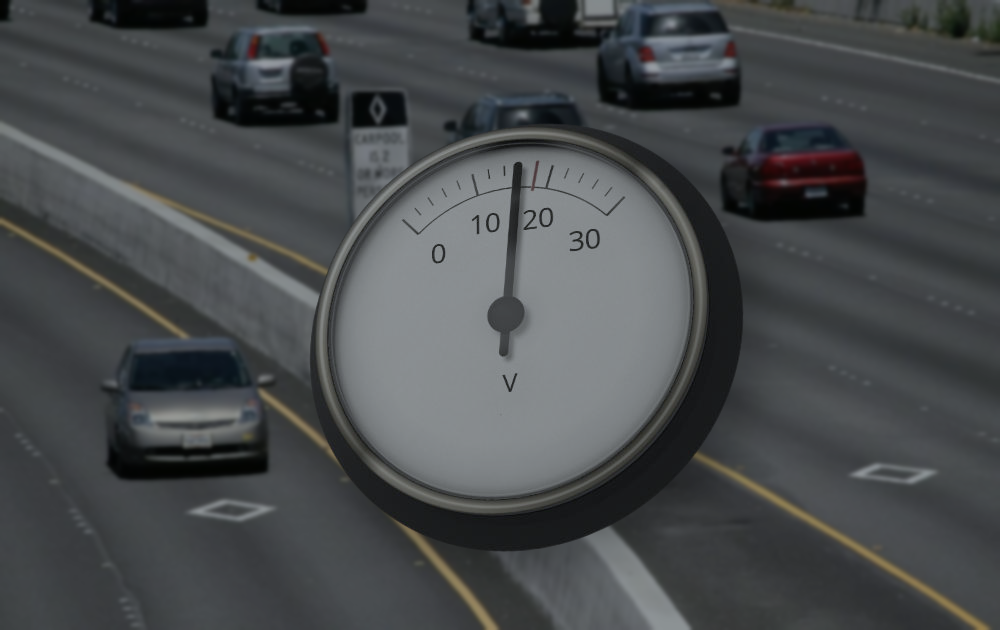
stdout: V 16
